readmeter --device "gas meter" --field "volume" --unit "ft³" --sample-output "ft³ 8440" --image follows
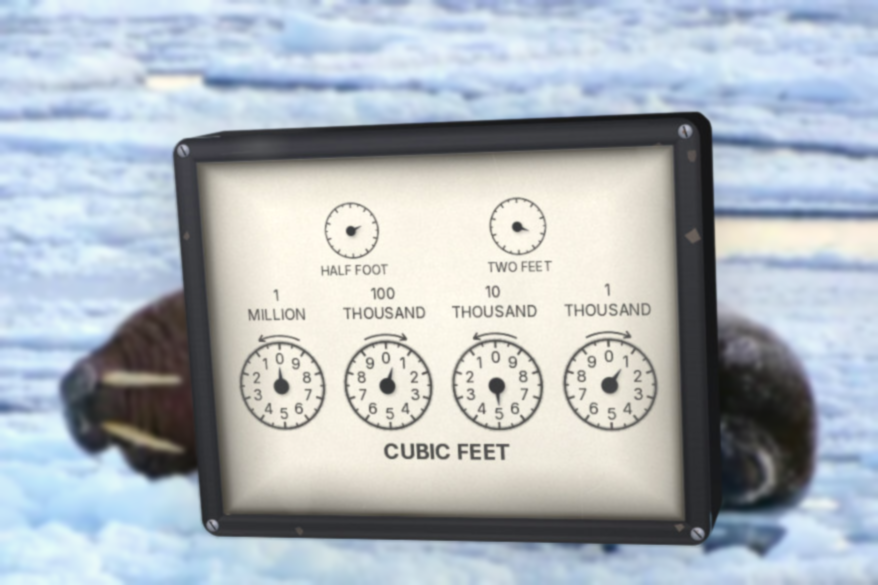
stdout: ft³ 5100
